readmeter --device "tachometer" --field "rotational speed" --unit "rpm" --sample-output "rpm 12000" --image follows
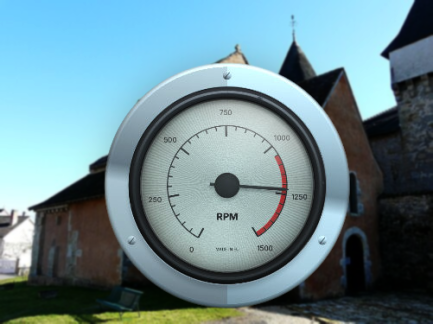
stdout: rpm 1225
